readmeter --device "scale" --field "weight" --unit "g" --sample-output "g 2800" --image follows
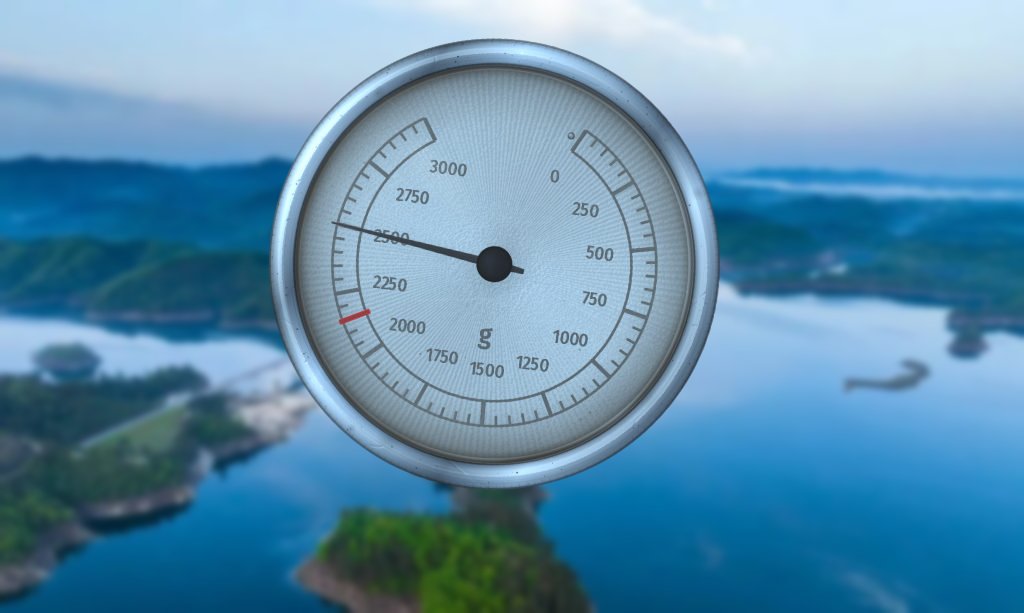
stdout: g 2500
